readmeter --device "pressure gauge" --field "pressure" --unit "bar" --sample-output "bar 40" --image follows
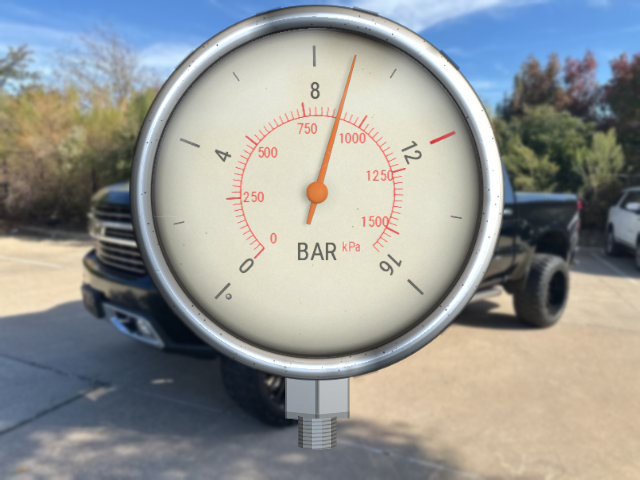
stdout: bar 9
